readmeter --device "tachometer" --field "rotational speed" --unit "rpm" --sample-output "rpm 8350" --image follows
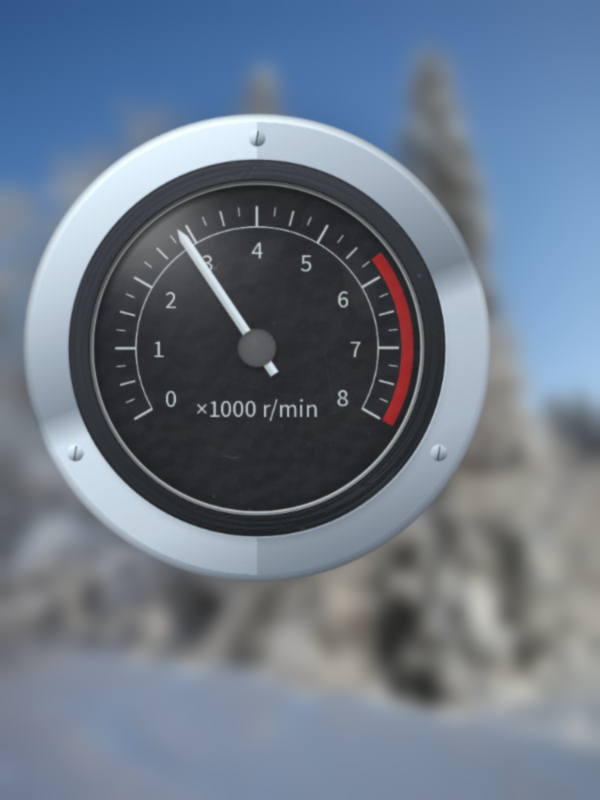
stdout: rpm 2875
